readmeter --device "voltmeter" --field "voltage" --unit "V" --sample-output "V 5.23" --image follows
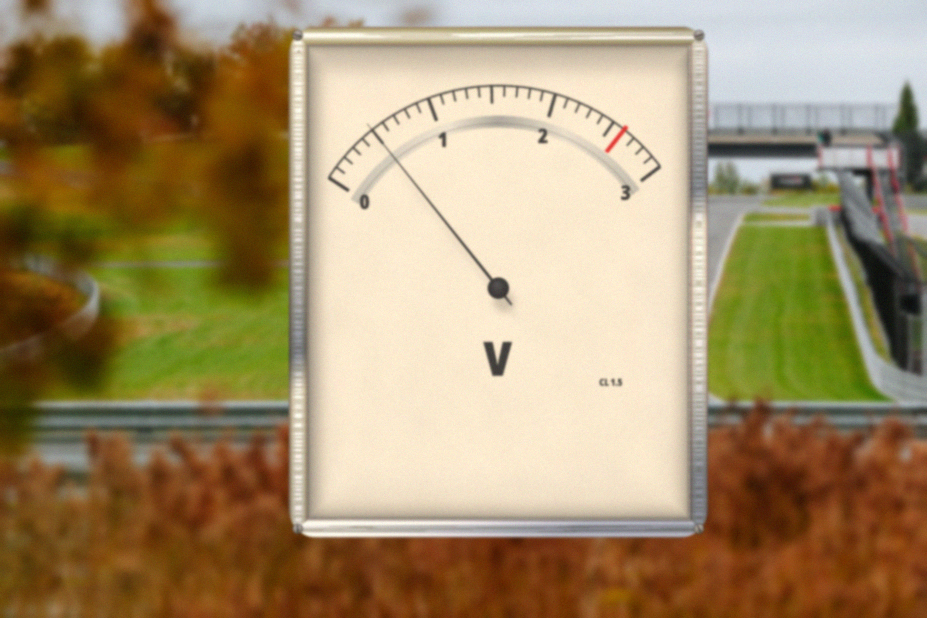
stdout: V 0.5
